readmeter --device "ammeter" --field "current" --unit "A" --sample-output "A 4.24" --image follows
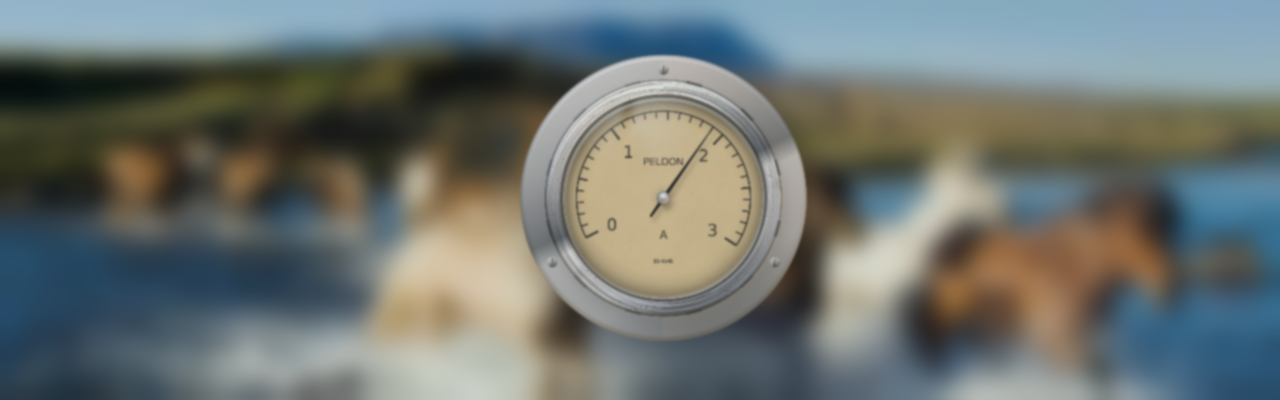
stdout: A 1.9
